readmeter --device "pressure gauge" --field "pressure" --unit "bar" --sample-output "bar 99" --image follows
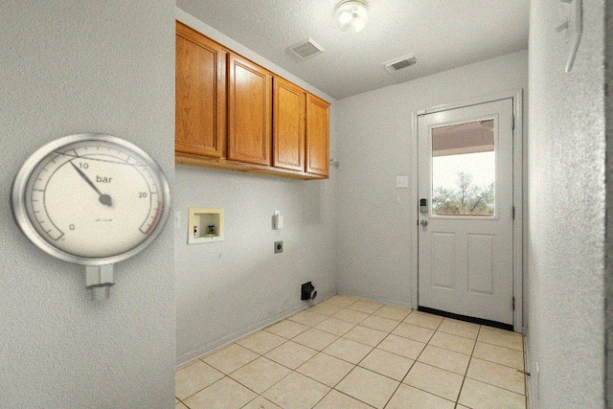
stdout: bar 9
